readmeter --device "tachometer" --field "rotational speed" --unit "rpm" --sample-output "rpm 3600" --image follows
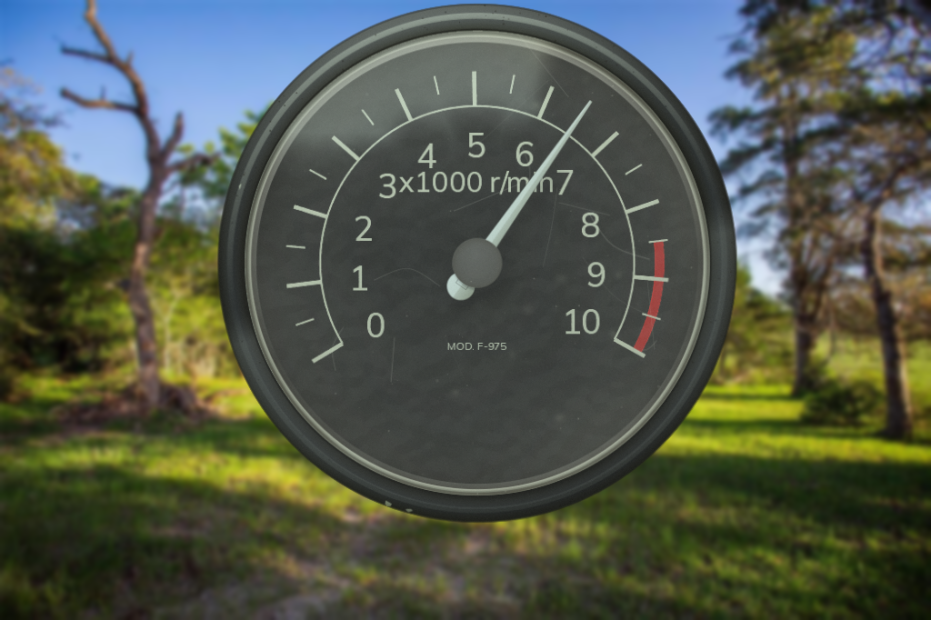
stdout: rpm 6500
